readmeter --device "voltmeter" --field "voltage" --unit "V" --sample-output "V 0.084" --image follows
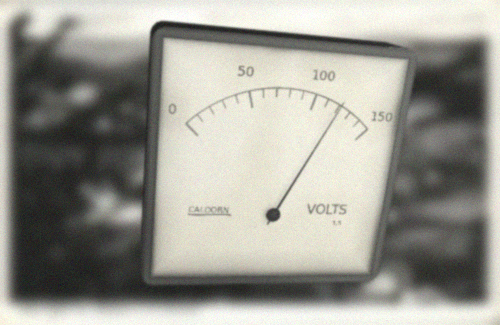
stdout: V 120
